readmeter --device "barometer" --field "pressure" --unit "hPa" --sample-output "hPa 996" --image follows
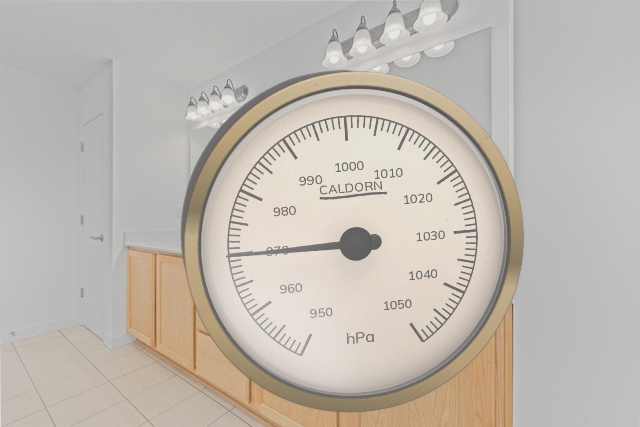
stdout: hPa 970
